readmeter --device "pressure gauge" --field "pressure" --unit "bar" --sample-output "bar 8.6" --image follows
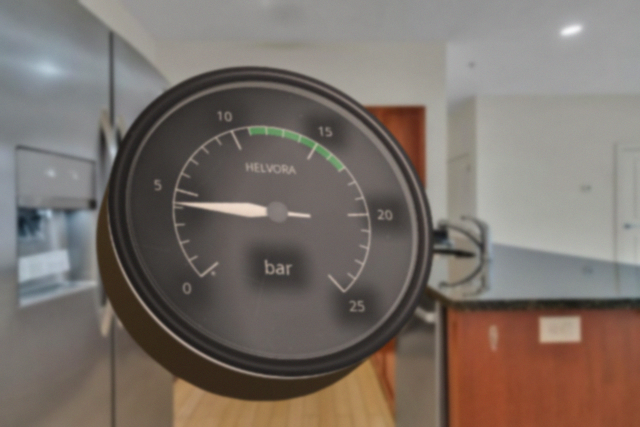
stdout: bar 4
